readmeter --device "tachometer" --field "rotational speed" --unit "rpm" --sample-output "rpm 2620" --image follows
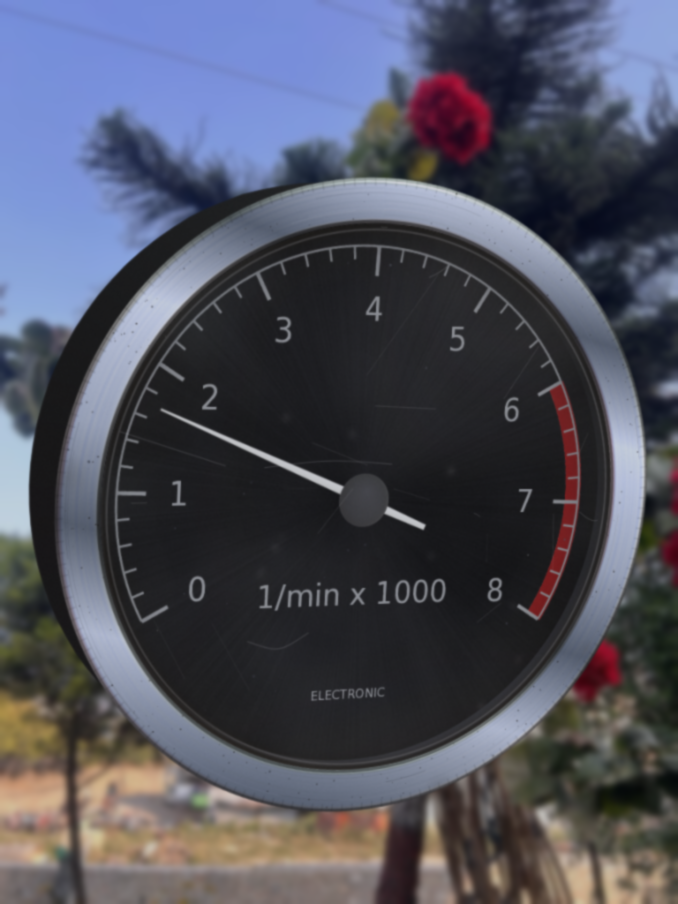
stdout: rpm 1700
